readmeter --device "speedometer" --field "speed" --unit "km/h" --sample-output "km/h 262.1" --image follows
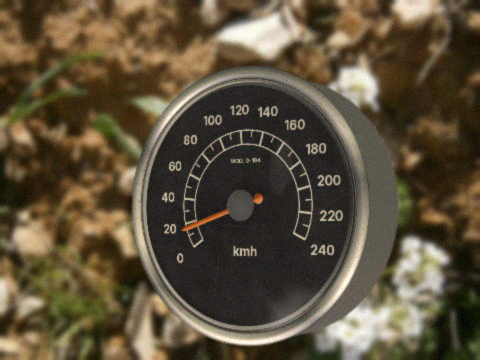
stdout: km/h 15
